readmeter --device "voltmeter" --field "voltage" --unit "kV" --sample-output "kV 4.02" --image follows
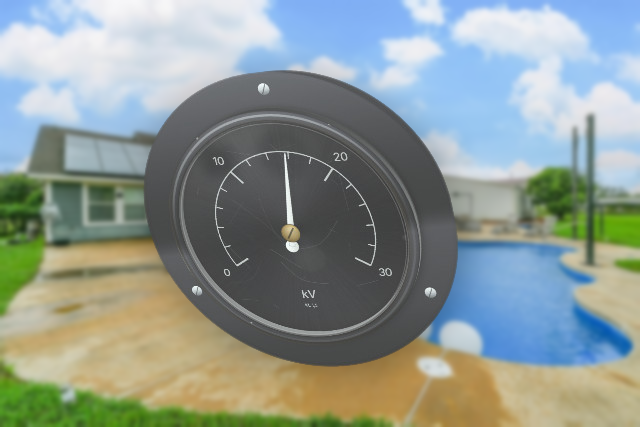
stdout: kV 16
